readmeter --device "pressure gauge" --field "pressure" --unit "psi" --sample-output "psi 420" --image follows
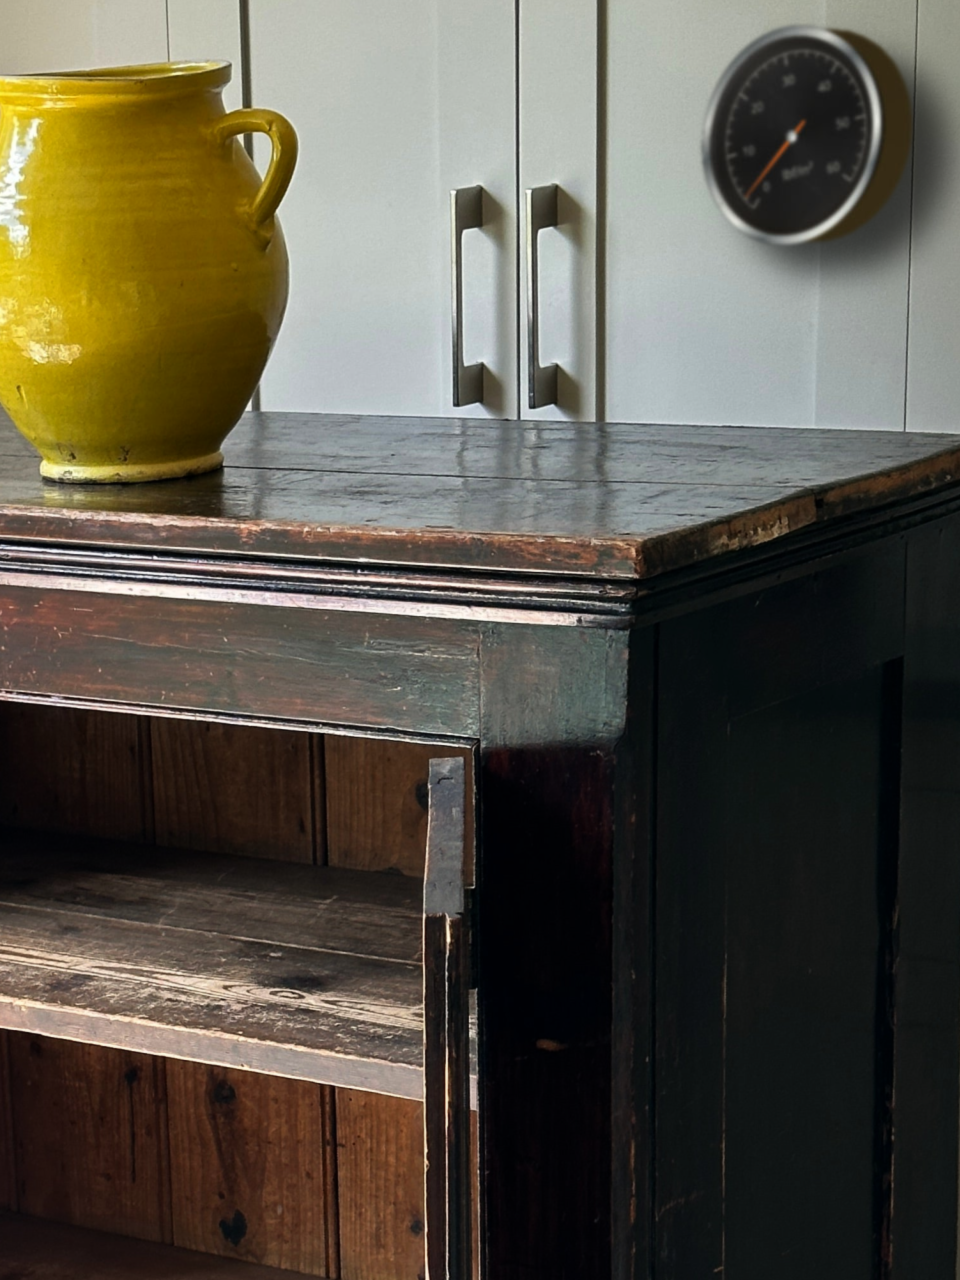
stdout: psi 2
